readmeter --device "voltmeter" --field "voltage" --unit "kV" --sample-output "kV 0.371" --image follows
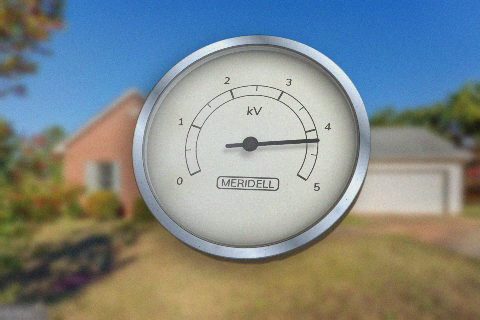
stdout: kV 4.25
